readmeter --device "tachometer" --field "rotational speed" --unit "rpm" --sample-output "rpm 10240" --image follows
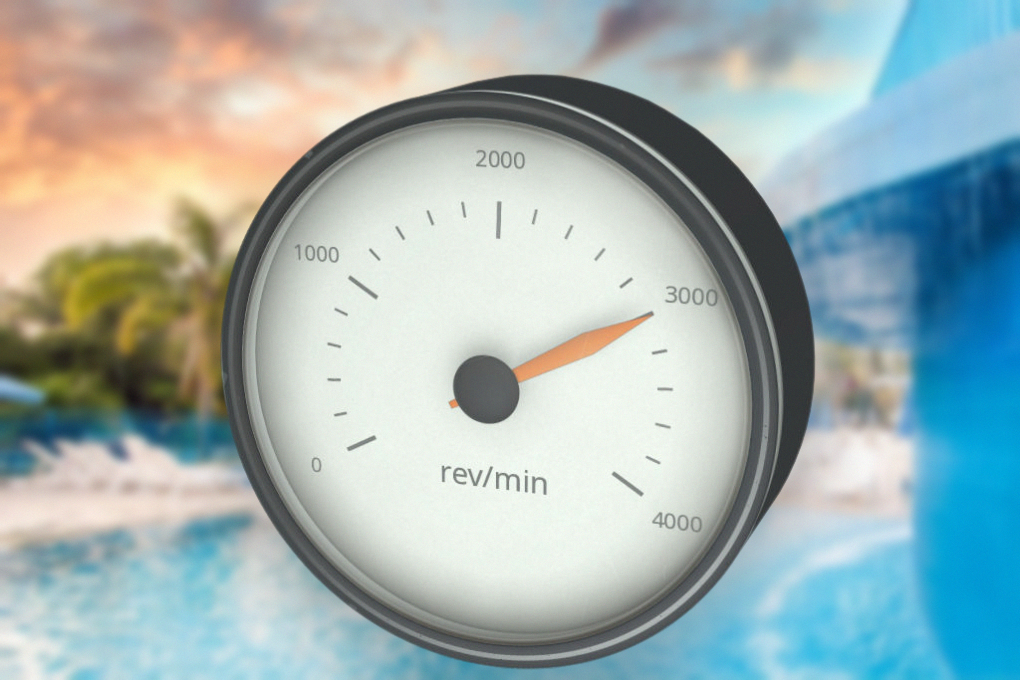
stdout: rpm 3000
